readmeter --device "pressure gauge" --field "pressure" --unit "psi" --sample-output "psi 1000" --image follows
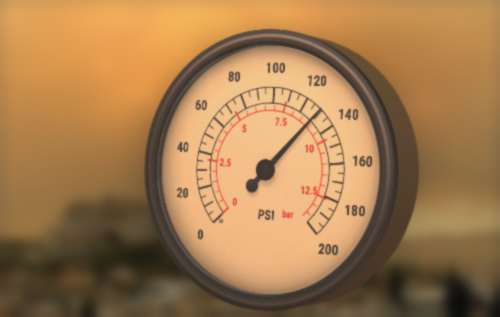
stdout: psi 130
